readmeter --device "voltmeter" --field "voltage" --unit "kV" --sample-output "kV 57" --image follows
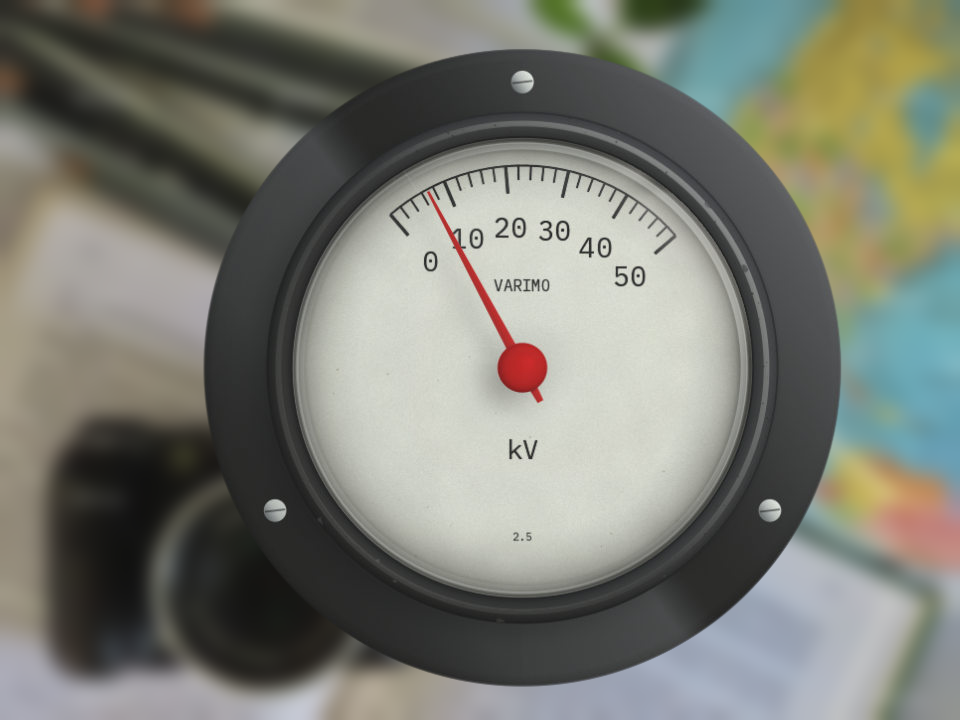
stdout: kV 7
